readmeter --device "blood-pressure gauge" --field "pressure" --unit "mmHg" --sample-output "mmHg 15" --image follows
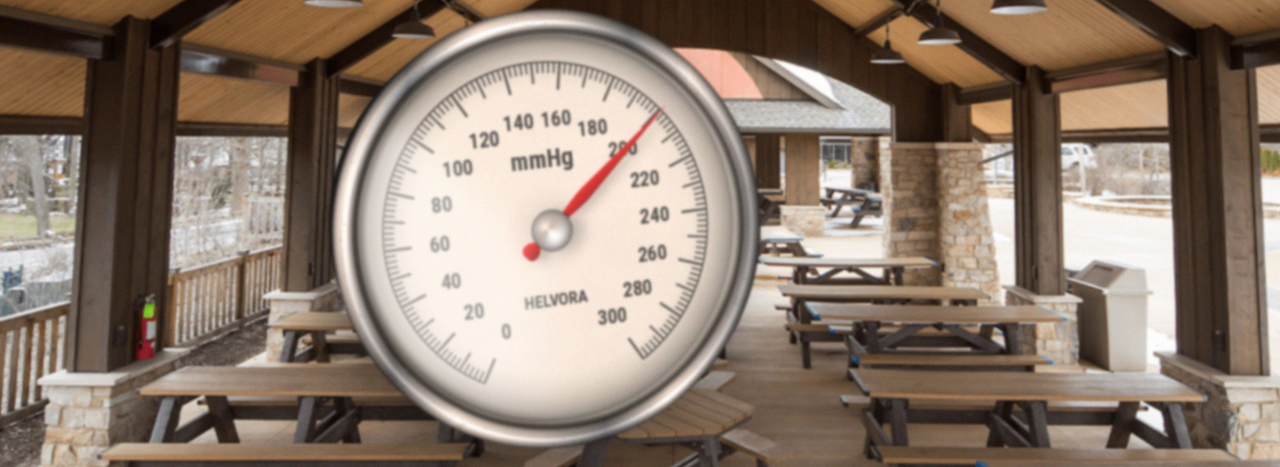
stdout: mmHg 200
